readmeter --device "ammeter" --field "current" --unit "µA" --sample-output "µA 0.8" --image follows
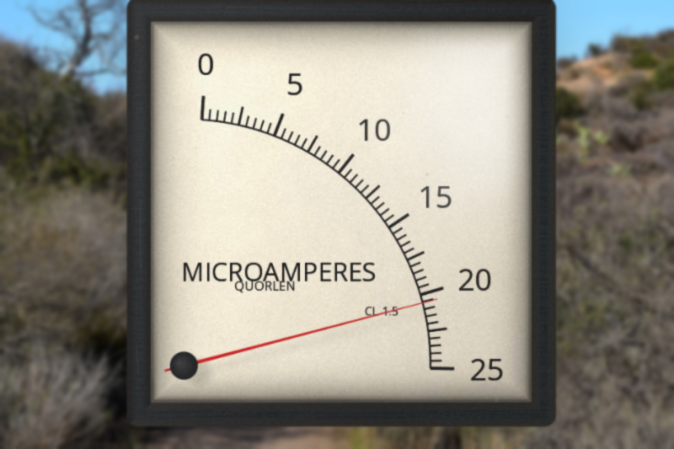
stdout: µA 20.5
